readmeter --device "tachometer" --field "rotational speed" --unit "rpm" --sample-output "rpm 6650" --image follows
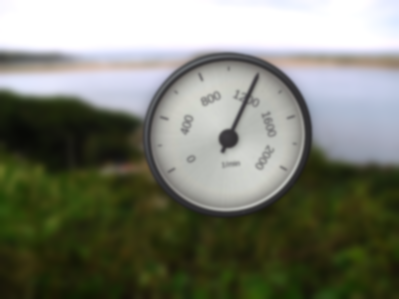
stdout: rpm 1200
